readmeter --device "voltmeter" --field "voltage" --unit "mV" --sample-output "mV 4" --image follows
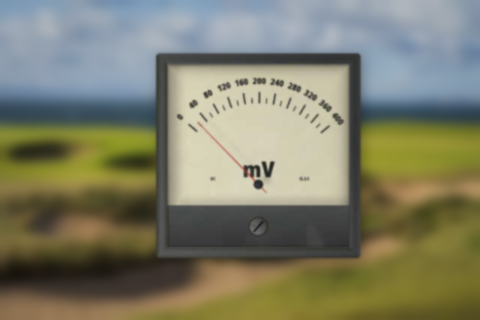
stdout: mV 20
